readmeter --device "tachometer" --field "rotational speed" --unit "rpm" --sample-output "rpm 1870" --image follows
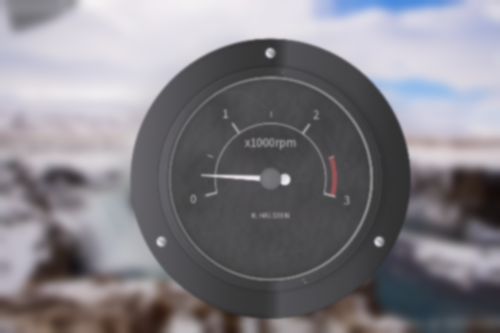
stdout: rpm 250
